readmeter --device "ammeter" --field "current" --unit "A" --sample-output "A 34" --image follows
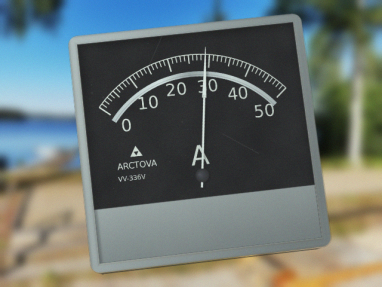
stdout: A 29
